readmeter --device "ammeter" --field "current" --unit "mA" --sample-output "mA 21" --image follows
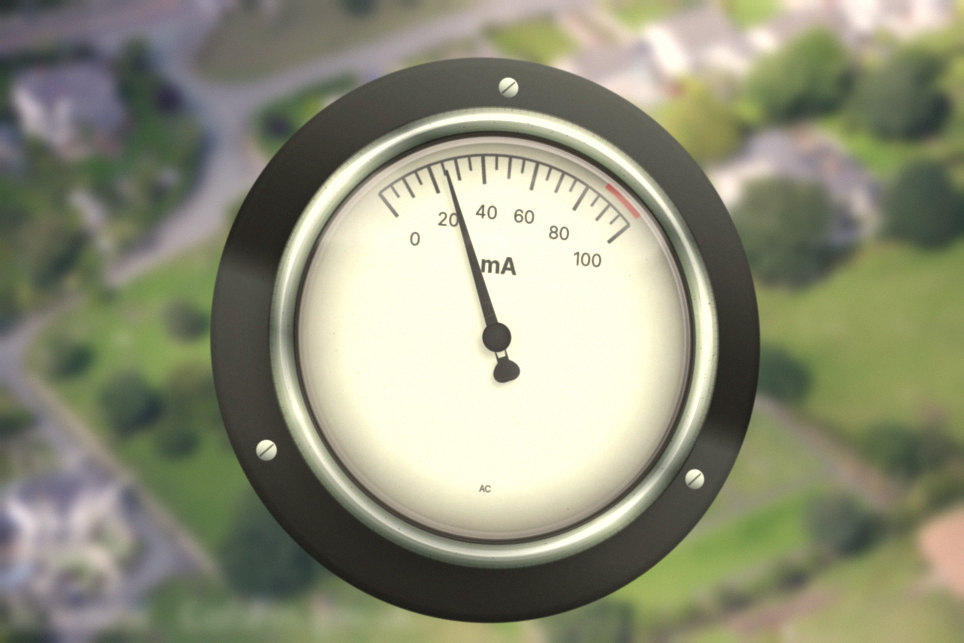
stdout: mA 25
